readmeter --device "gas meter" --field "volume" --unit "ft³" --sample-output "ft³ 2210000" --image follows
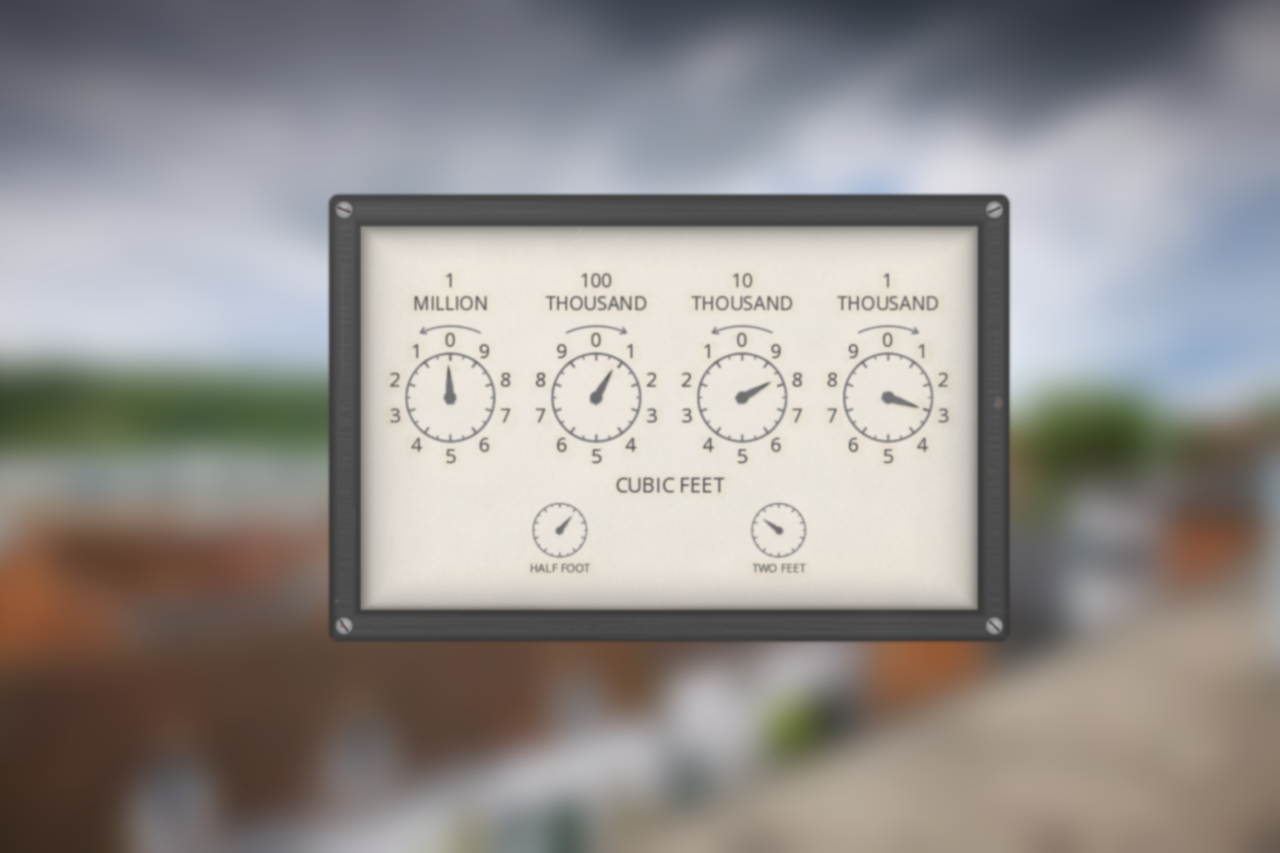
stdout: ft³ 8300
